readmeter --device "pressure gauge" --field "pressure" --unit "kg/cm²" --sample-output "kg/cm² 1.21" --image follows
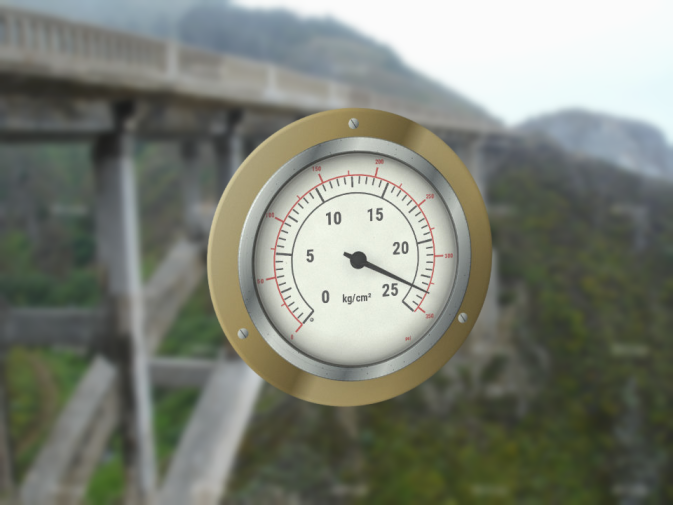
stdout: kg/cm² 23.5
